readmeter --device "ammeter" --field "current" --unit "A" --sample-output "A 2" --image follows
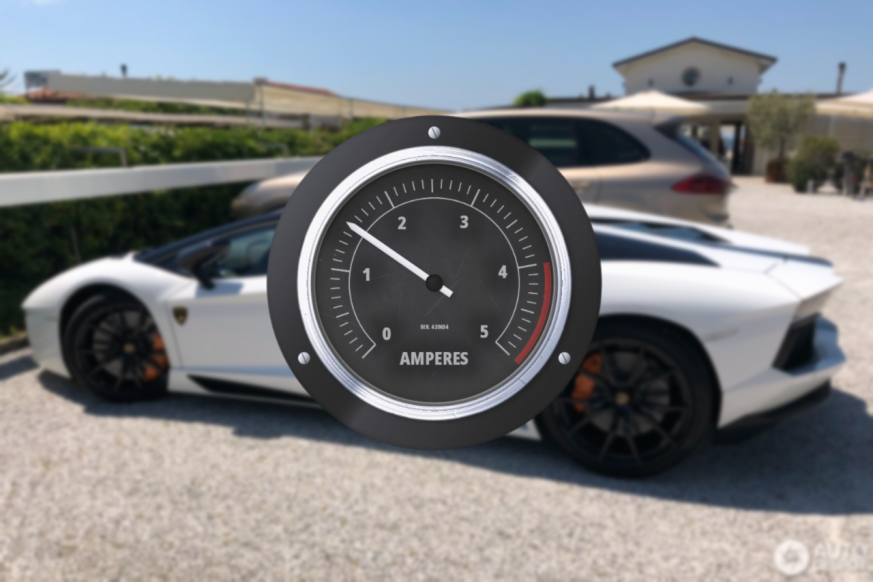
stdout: A 1.5
